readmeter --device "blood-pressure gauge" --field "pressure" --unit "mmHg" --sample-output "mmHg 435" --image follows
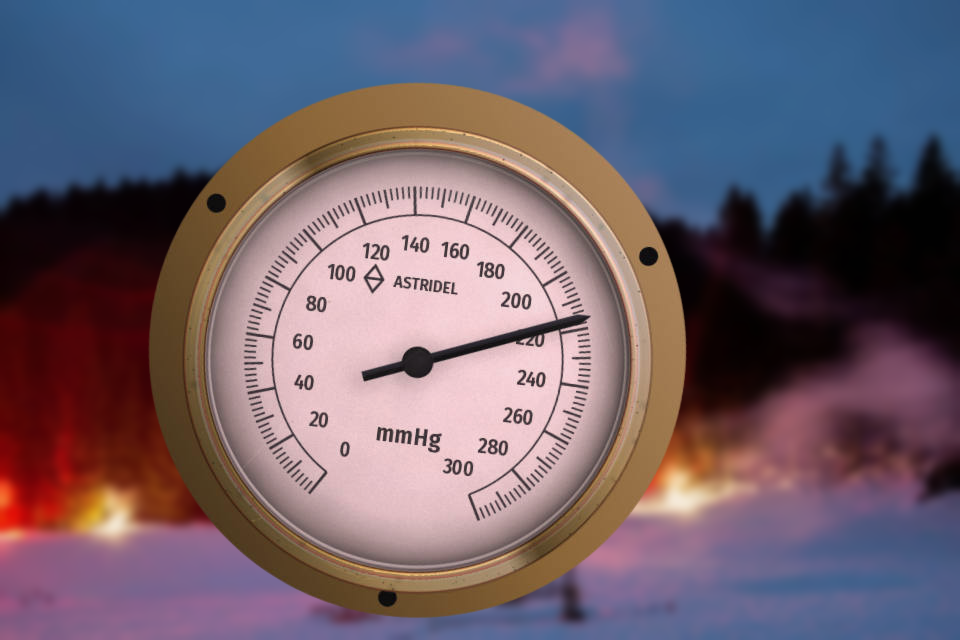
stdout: mmHg 216
